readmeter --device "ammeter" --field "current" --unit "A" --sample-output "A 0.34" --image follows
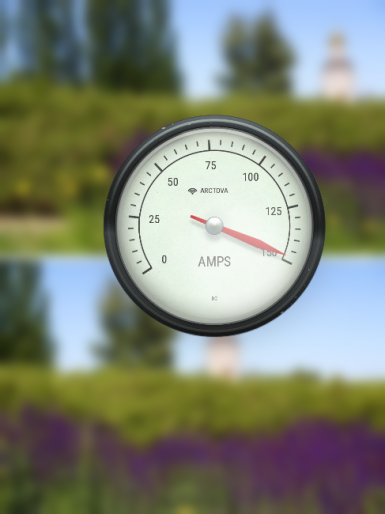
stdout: A 147.5
